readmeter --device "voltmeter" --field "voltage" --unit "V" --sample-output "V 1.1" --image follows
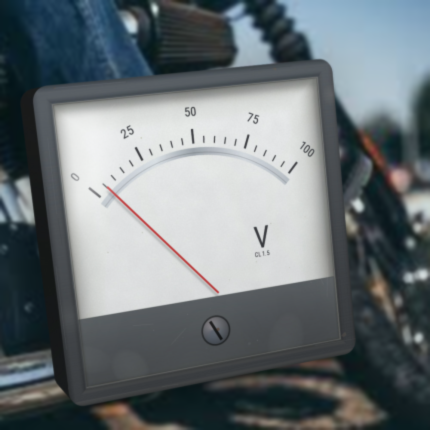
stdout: V 5
